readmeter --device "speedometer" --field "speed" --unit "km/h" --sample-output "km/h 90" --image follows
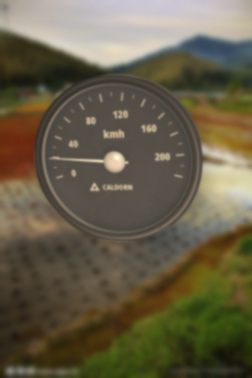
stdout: km/h 20
